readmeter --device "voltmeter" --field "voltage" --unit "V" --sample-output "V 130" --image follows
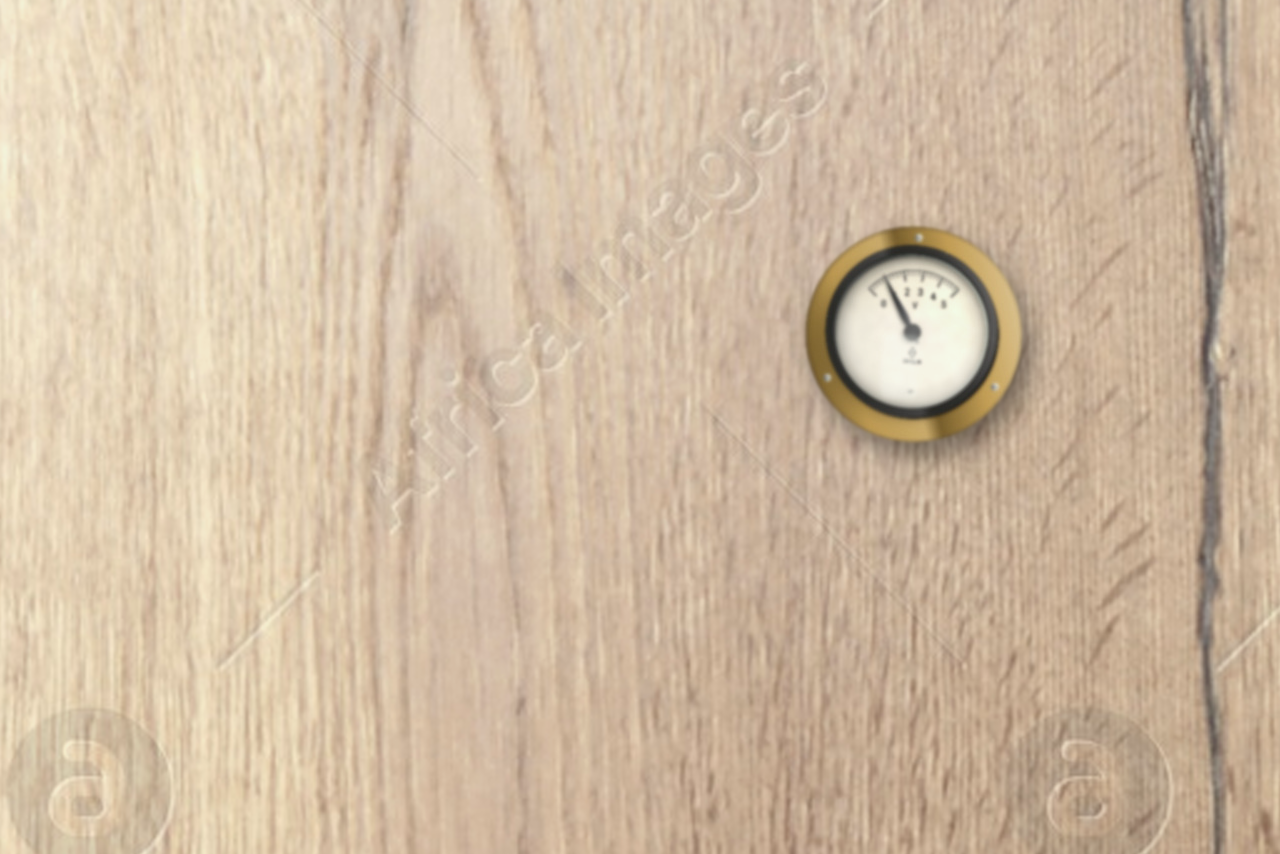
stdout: V 1
